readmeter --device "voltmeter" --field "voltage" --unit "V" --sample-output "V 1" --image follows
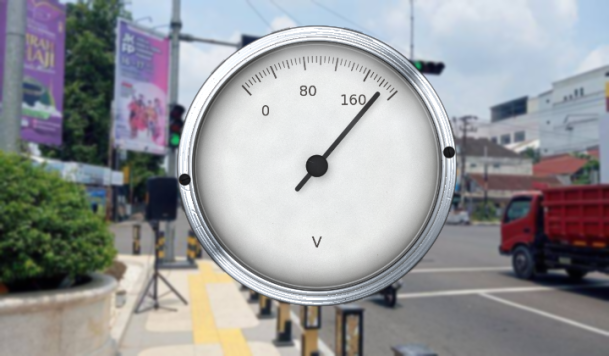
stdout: V 185
